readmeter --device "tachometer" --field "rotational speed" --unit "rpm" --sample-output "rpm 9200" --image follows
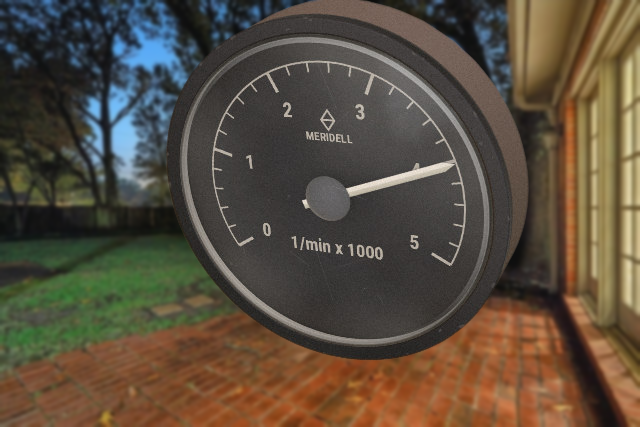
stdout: rpm 4000
